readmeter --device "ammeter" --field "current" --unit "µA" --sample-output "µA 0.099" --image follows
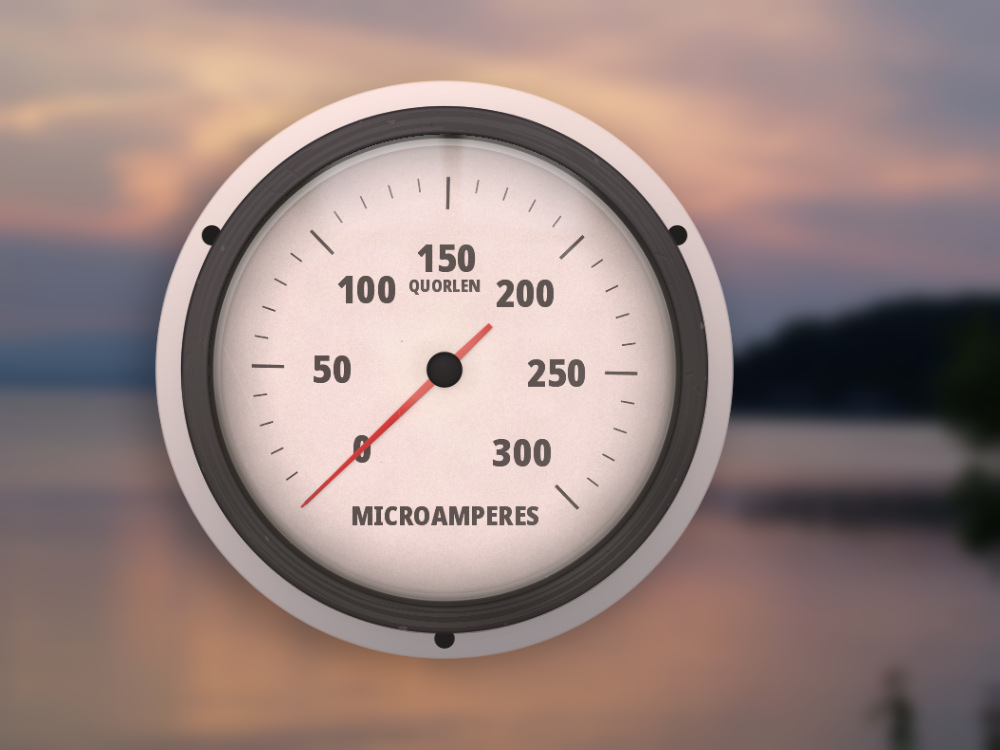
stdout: µA 0
